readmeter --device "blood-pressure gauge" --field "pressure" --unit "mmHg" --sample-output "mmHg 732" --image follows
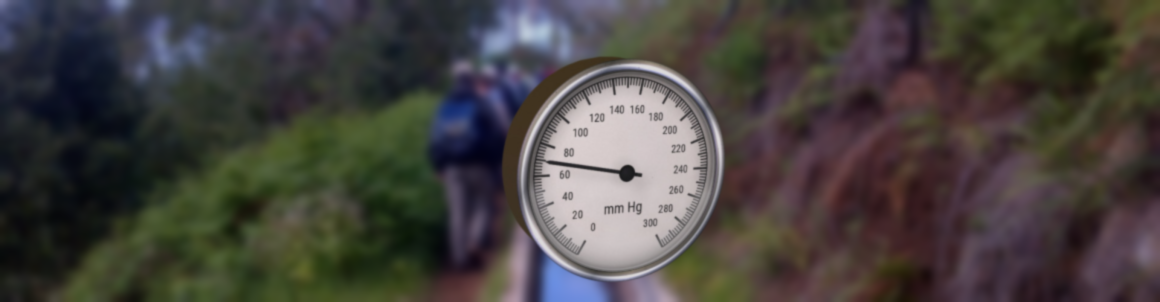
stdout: mmHg 70
